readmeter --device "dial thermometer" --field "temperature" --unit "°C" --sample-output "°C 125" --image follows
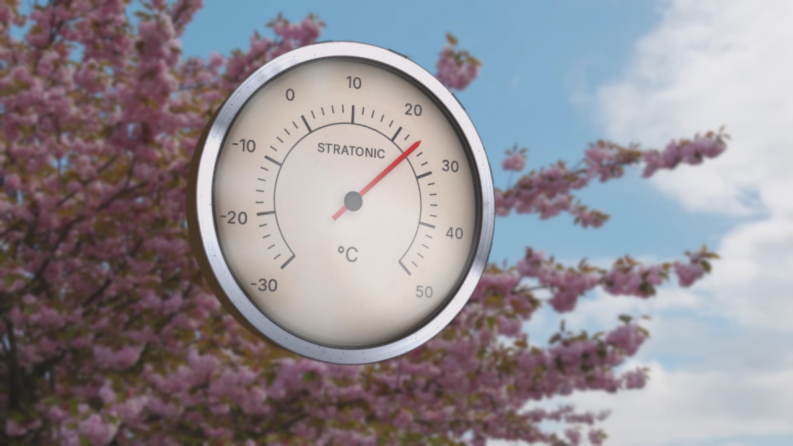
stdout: °C 24
